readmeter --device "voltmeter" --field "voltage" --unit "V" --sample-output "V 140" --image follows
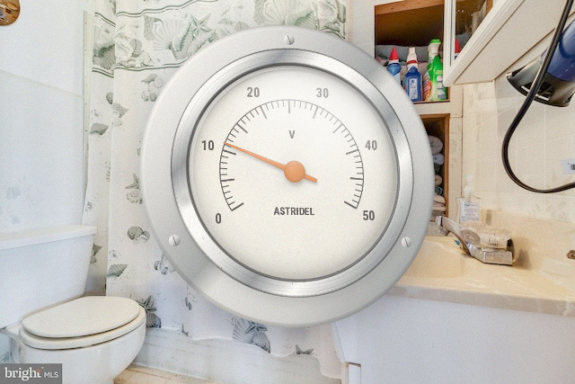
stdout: V 11
